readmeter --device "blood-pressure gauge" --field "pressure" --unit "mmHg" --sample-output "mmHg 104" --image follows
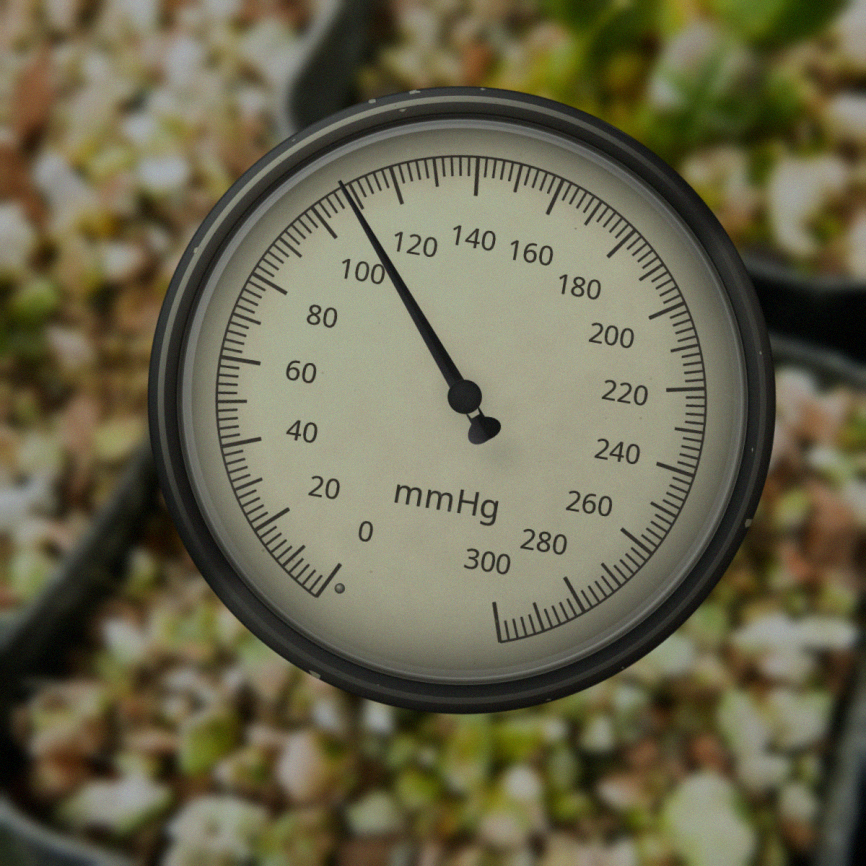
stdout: mmHg 108
